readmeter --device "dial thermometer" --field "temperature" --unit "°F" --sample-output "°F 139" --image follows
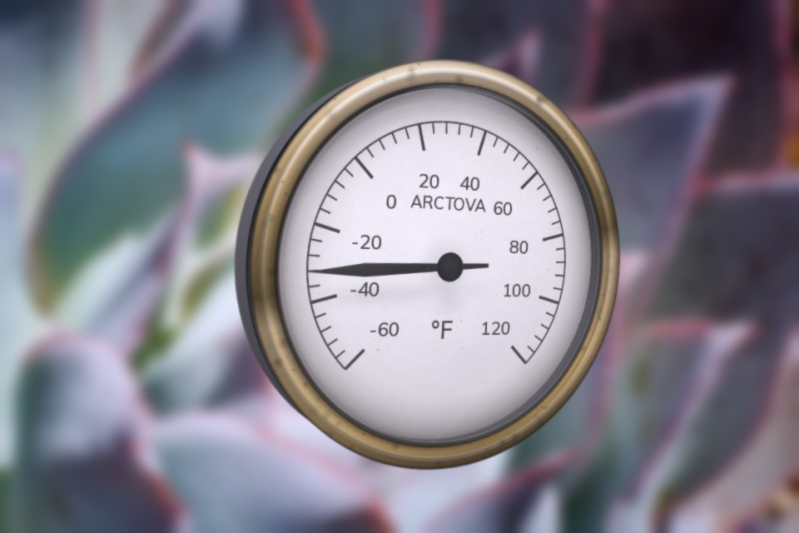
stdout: °F -32
